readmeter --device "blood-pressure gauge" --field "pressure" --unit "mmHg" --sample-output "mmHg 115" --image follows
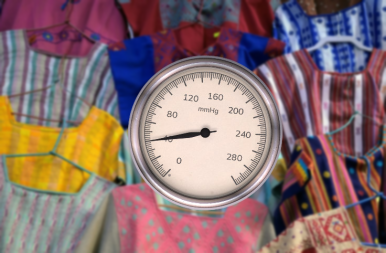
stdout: mmHg 40
